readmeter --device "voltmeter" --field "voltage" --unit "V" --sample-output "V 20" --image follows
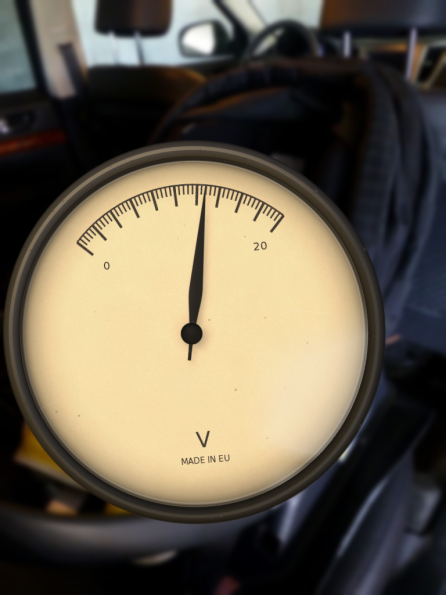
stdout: V 12.8
